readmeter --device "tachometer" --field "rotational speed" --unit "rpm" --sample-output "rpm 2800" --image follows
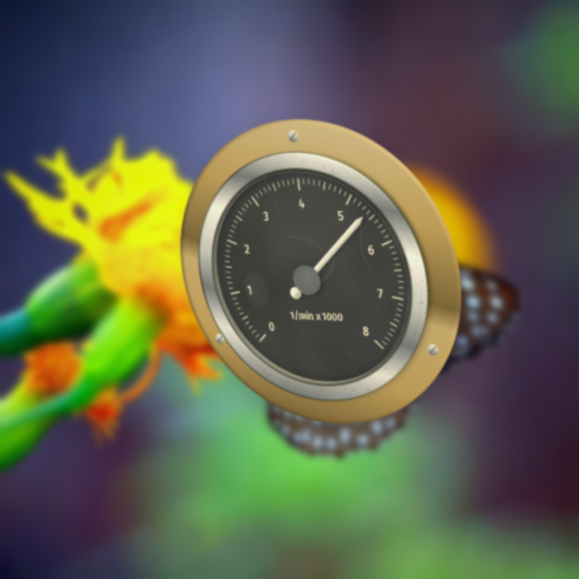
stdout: rpm 5400
